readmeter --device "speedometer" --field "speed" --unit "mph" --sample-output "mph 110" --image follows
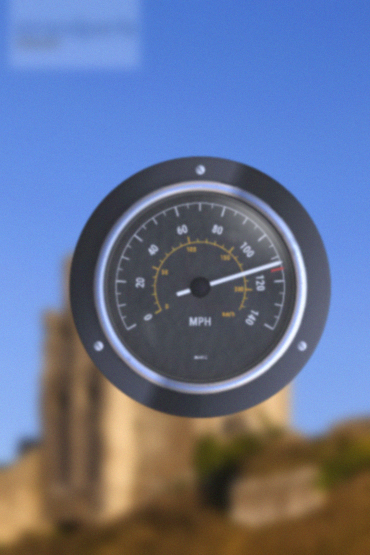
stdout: mph 112.5
